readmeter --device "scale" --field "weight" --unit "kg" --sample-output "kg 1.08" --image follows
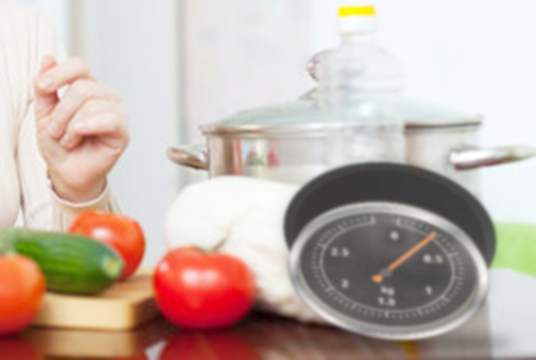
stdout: kg 0.25
